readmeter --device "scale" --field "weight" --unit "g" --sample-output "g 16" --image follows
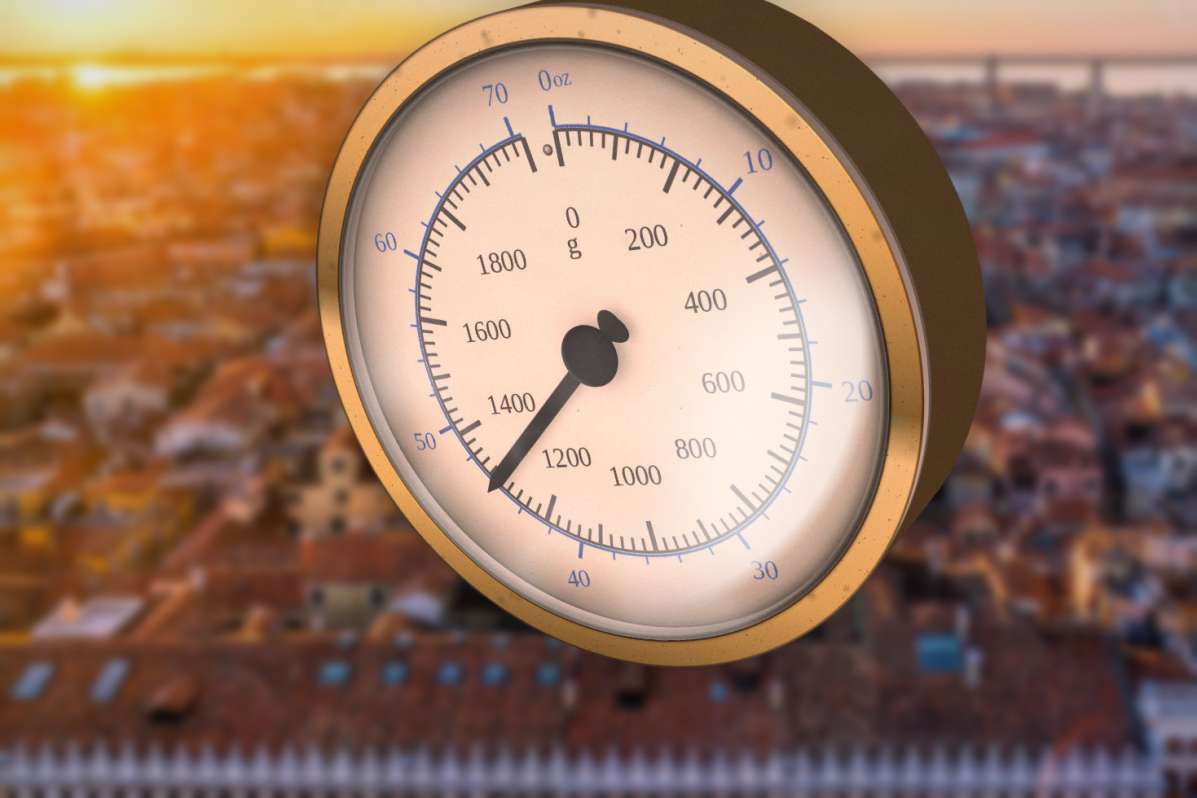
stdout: g 1300
